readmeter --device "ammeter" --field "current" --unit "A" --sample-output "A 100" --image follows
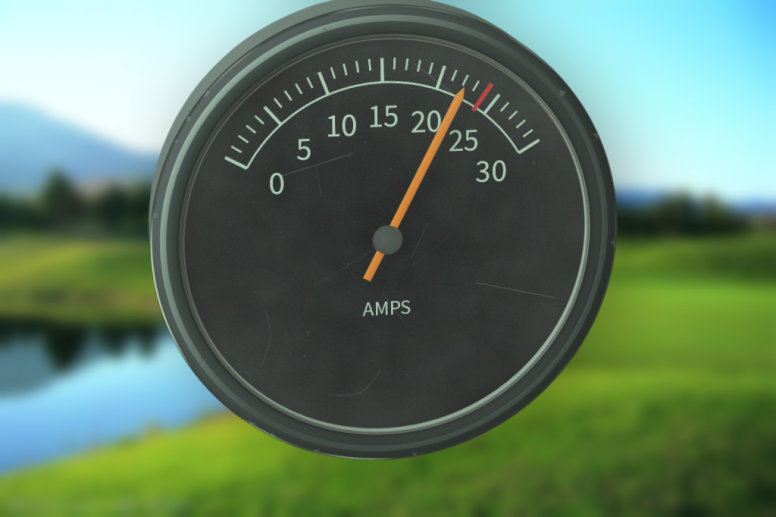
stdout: A 22
